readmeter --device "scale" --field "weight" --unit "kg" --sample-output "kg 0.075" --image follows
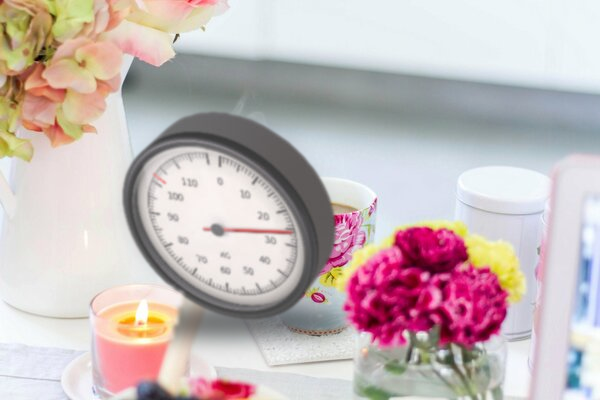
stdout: kg 25
